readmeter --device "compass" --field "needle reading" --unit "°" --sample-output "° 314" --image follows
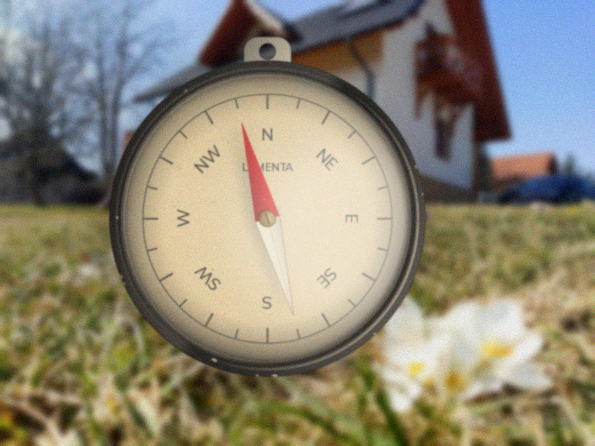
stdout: ° 345
